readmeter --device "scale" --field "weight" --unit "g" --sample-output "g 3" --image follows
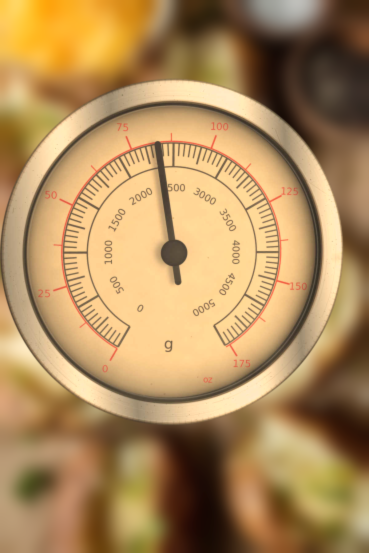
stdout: g 2350
